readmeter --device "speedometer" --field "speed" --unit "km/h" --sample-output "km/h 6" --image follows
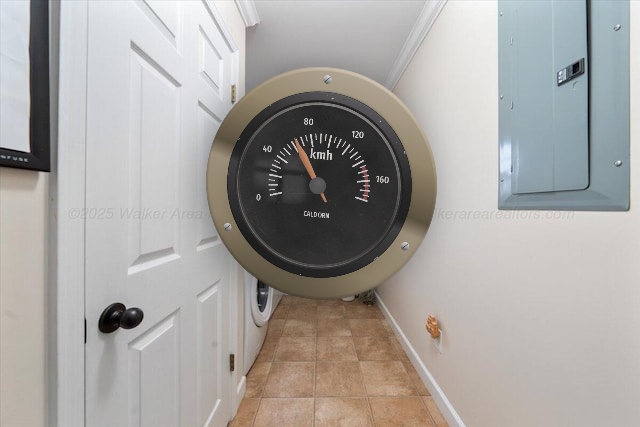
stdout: km/h 65
